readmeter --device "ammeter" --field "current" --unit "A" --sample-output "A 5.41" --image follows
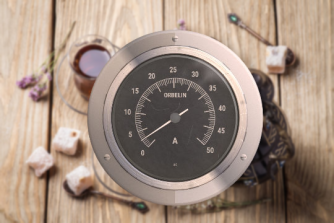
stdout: A 2.5
